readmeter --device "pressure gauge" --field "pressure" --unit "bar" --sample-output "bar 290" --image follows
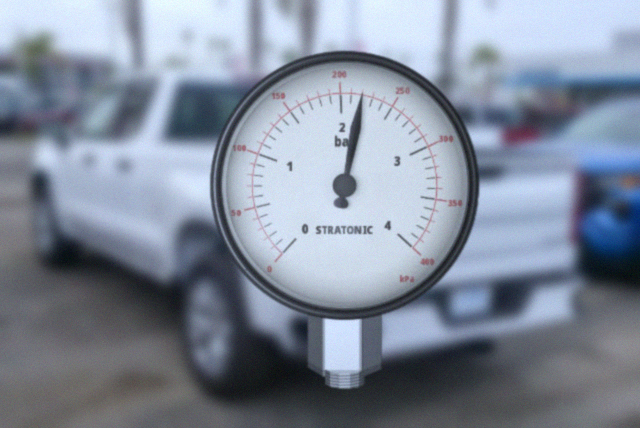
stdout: bar 2.2
